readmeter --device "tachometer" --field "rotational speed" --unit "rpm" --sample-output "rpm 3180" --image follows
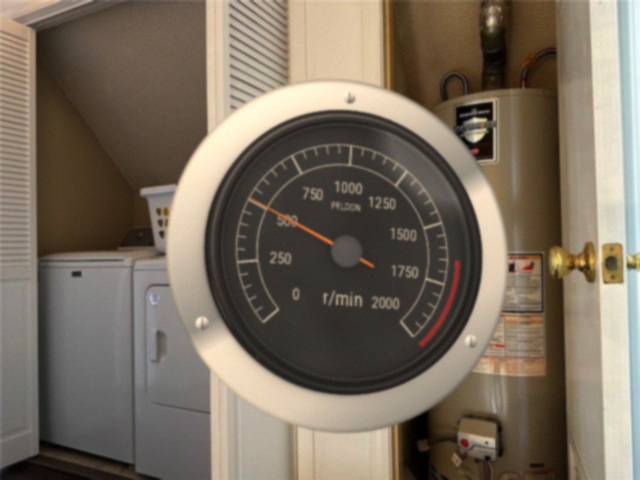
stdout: rpm 500
